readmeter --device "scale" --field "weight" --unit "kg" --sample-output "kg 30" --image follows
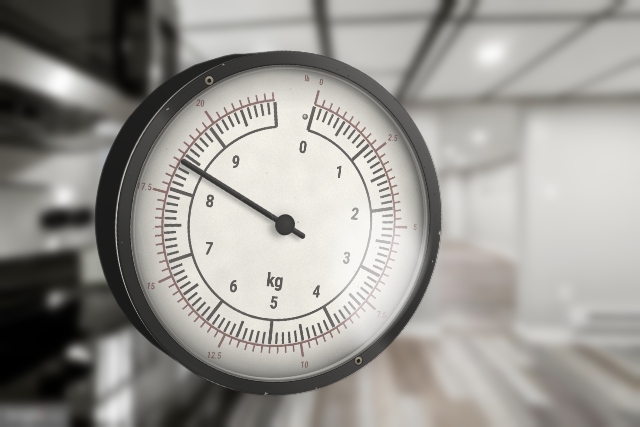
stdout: kg 8.4
